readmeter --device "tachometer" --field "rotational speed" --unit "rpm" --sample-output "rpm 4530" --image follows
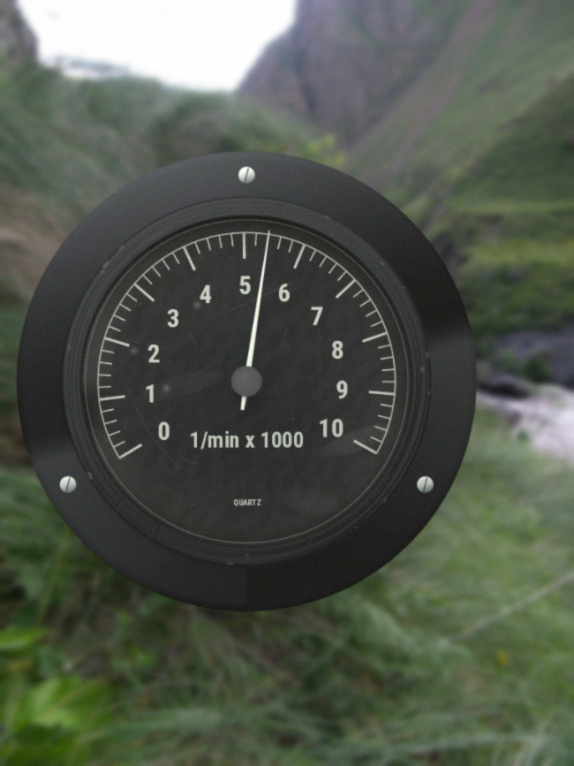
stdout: rpm 5400
